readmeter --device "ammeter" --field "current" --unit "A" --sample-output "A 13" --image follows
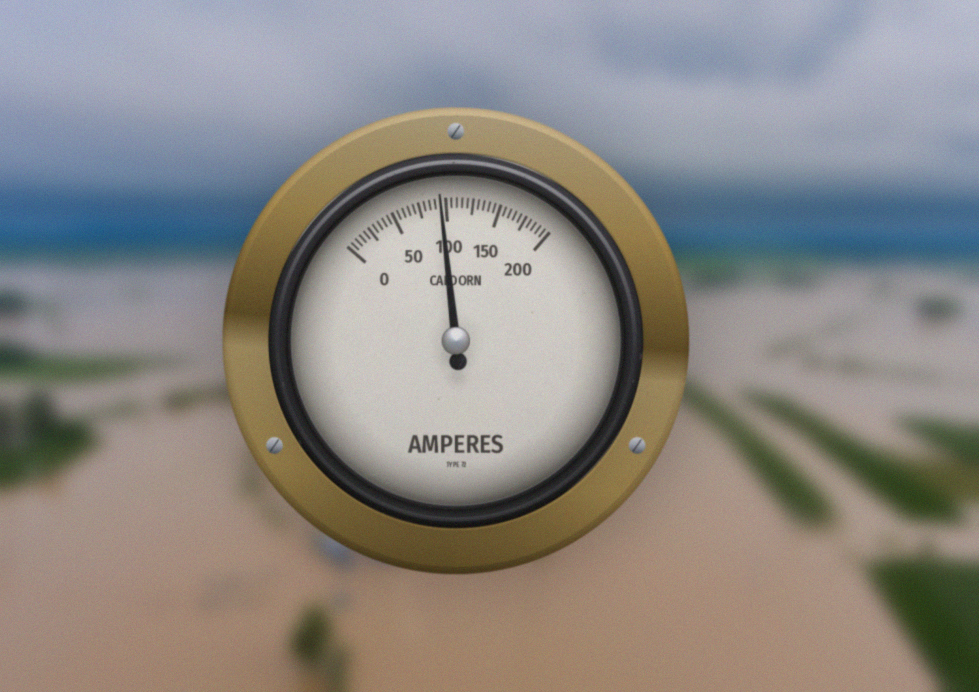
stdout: A 95
